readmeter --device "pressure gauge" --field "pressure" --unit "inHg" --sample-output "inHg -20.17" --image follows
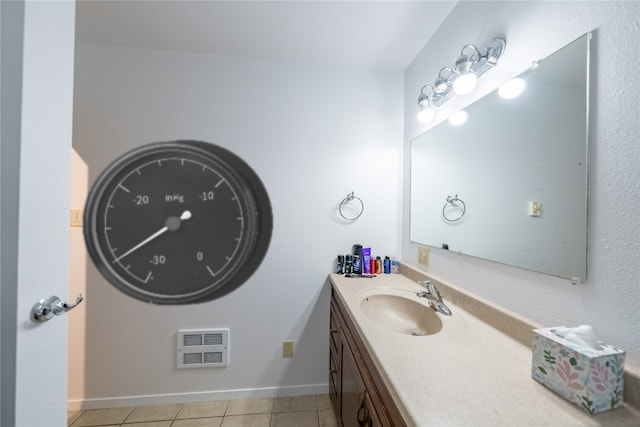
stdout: inHg -27
